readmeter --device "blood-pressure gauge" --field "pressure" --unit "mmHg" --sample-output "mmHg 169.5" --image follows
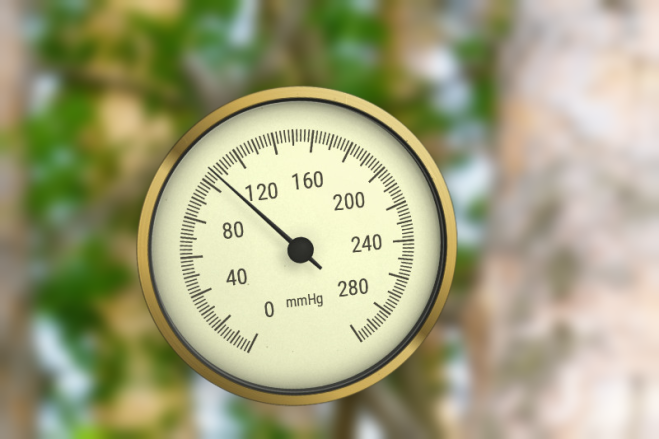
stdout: mmHg 106
